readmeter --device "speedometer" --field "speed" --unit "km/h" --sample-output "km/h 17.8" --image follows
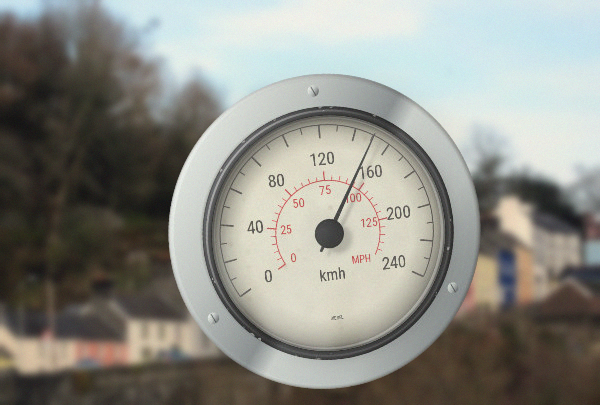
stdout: km/h 150
